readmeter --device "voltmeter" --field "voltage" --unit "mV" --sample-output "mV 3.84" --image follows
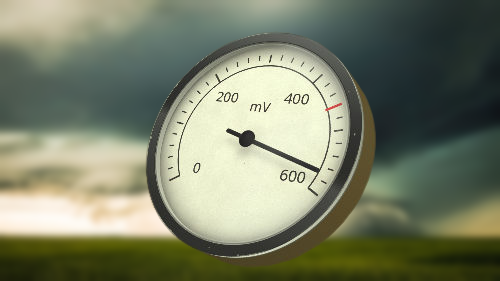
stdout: mV 570
